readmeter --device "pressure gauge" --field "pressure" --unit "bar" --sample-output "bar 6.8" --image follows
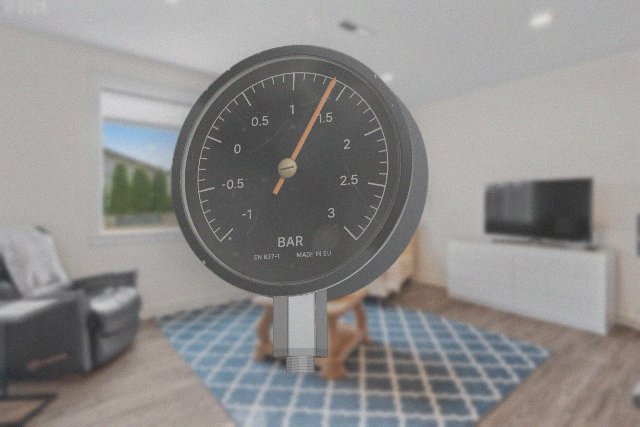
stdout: bar 1.4
